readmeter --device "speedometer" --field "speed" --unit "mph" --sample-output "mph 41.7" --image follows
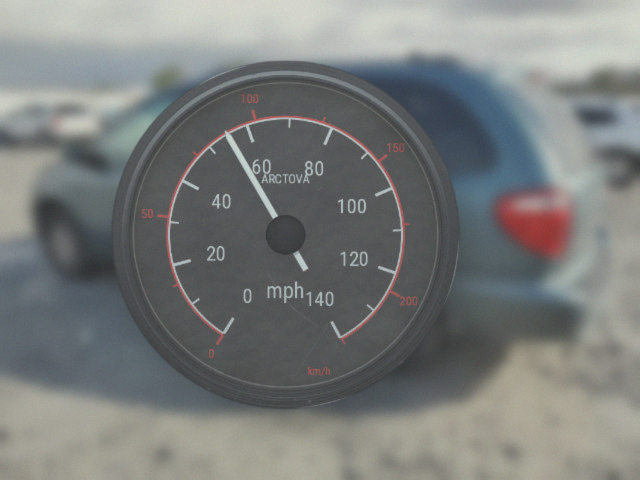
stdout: mph 55
